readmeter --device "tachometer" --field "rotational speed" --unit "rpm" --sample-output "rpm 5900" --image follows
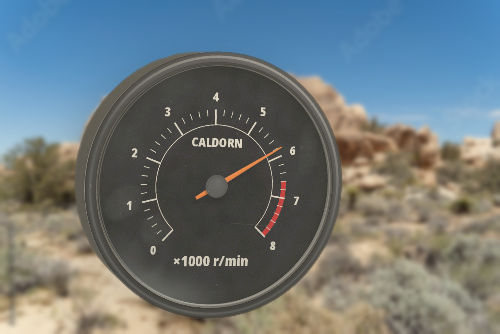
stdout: rpm 5800
